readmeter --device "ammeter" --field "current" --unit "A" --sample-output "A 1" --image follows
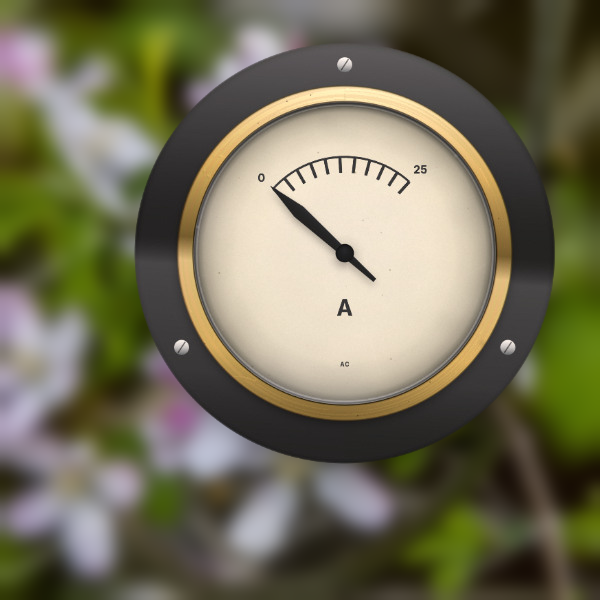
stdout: A 0
